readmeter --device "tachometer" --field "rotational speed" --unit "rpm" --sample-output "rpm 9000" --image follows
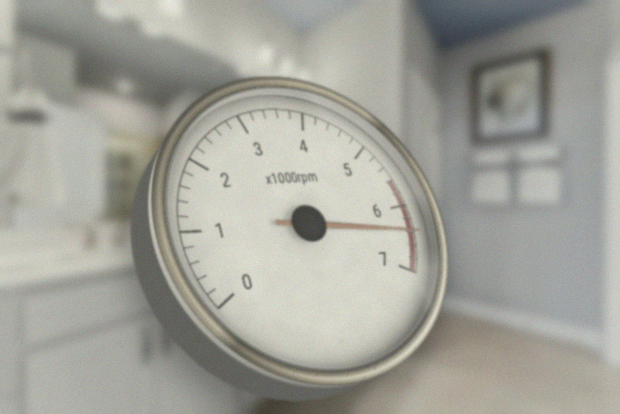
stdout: rpm 6400
